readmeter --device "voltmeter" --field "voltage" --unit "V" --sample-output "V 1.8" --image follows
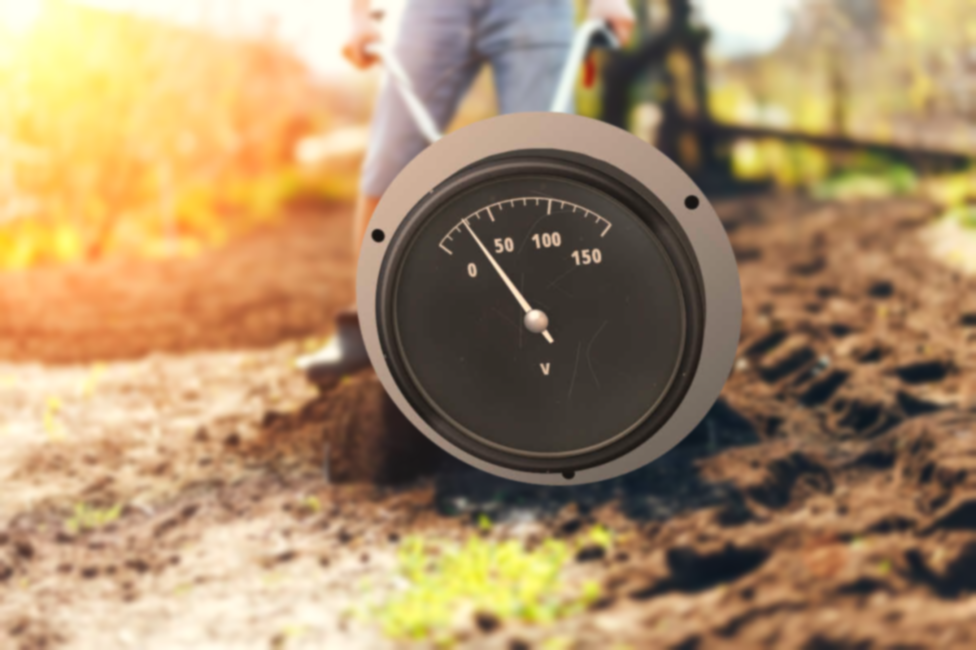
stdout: V 30
